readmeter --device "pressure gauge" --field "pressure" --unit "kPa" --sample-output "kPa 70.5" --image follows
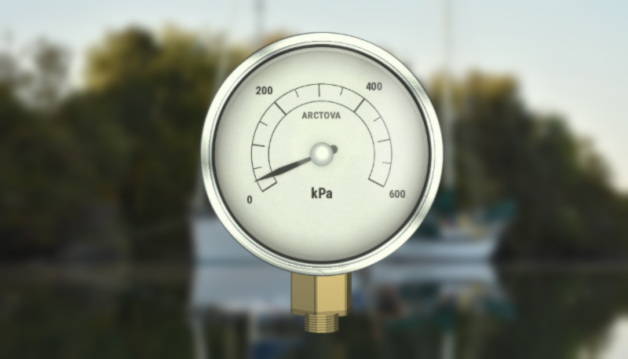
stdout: kPa 25
